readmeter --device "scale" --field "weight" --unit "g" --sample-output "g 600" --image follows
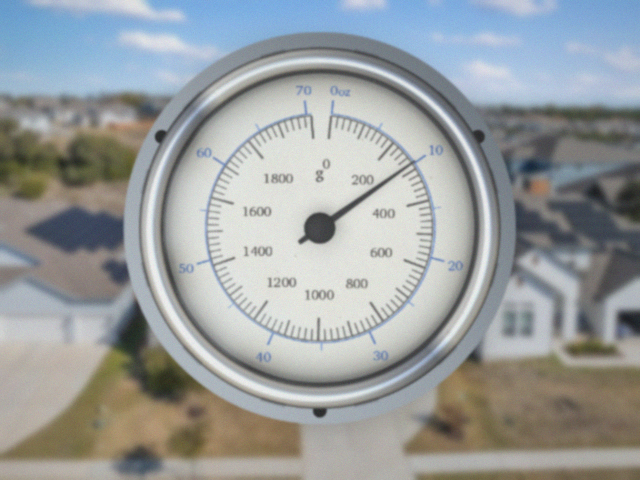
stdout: g 280
